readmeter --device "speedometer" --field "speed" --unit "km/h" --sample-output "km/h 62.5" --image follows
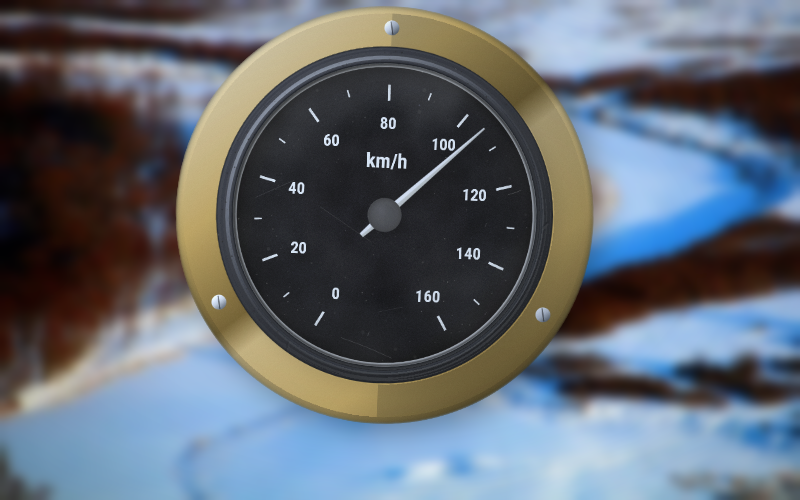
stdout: km/h 105
